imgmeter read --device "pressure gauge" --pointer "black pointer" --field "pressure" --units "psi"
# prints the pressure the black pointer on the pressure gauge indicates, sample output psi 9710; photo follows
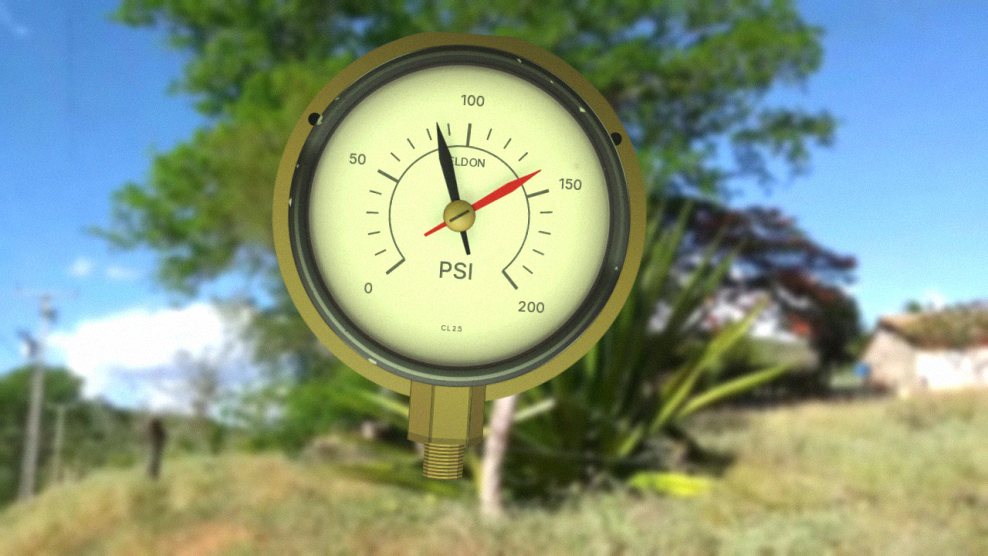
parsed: psi 85
